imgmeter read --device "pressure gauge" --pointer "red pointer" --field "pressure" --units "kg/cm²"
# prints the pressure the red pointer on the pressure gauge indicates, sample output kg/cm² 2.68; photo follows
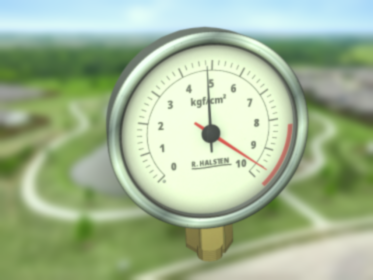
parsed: kg/cm² 9.6
